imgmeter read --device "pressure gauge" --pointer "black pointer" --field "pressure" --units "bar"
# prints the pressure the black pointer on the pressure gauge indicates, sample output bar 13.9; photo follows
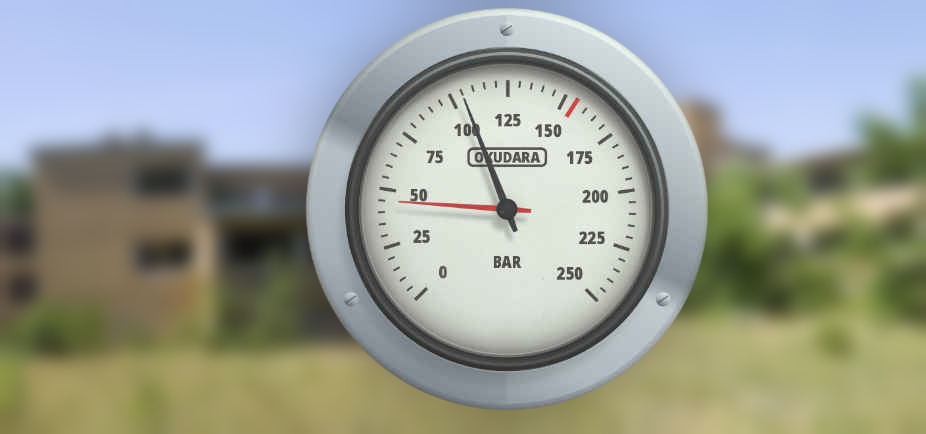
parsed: bar 105
